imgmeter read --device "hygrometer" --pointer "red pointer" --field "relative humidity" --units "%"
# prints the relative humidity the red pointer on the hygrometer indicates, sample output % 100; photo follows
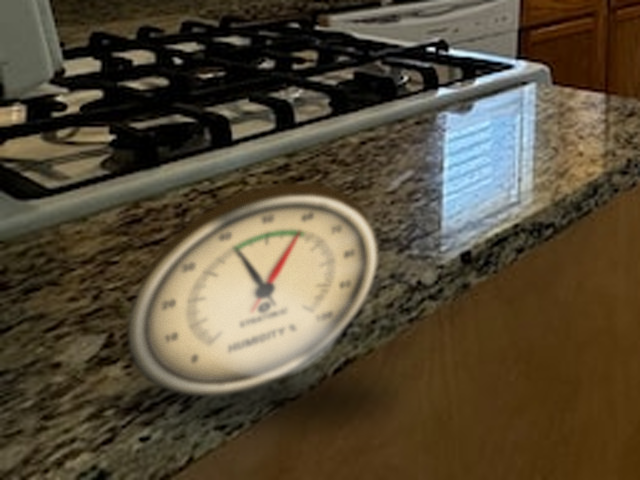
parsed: % 60
